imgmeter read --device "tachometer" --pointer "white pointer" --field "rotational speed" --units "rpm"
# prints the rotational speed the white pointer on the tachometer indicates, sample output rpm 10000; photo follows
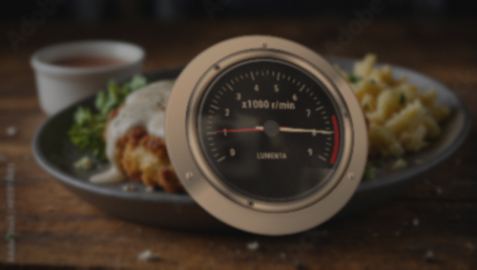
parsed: rpm 8000
